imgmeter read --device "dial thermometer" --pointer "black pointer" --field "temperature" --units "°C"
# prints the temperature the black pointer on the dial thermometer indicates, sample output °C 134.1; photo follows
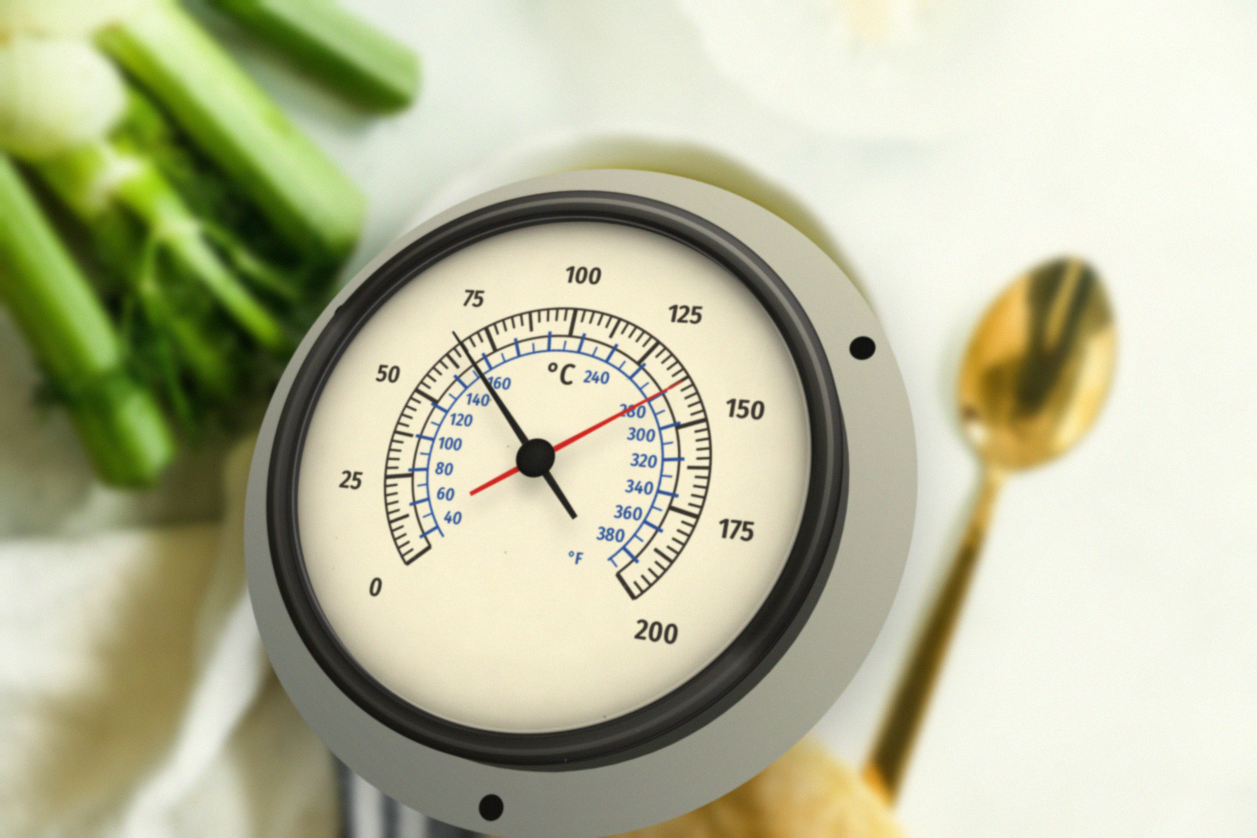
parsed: °C 67.5
